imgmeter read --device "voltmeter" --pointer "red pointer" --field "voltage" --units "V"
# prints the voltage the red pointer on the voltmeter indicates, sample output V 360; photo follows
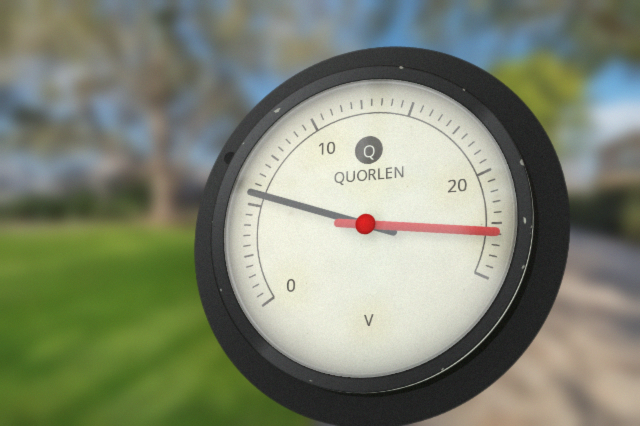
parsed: V 23
